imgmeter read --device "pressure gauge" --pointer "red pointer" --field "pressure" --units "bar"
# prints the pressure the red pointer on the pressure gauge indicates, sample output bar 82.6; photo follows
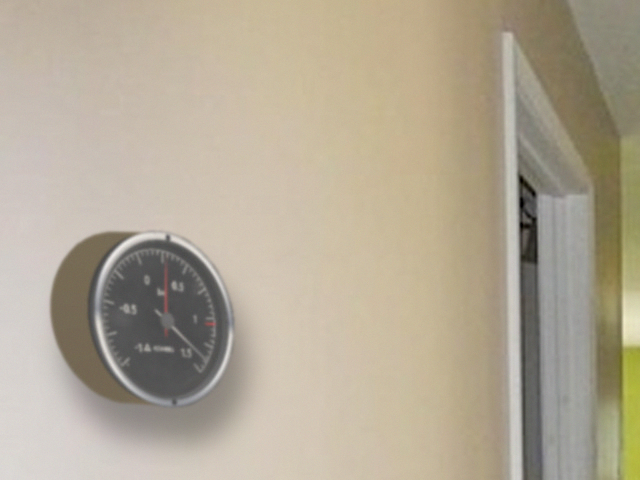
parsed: bar 0.25
